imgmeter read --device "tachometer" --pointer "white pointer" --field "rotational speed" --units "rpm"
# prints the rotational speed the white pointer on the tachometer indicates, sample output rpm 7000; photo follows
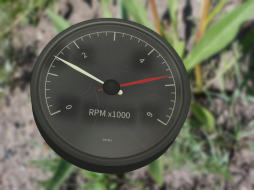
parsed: rpm 1400
